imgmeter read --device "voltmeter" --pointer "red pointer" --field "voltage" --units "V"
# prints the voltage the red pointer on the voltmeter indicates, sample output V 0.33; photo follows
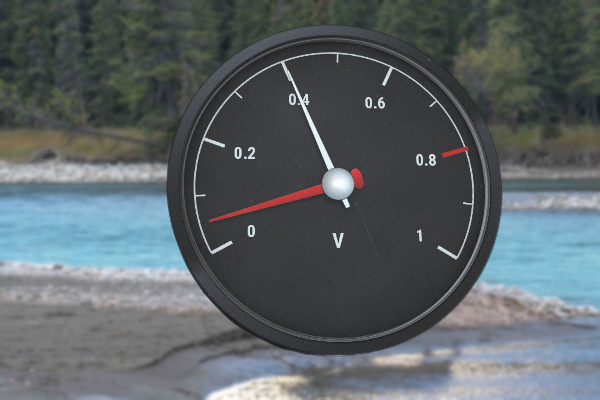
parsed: V 0.05
